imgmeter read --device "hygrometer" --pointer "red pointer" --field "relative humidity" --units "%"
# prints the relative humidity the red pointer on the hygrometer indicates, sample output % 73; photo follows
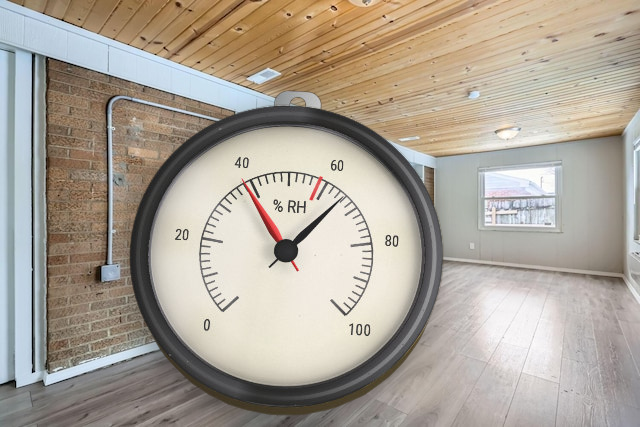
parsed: % 38
